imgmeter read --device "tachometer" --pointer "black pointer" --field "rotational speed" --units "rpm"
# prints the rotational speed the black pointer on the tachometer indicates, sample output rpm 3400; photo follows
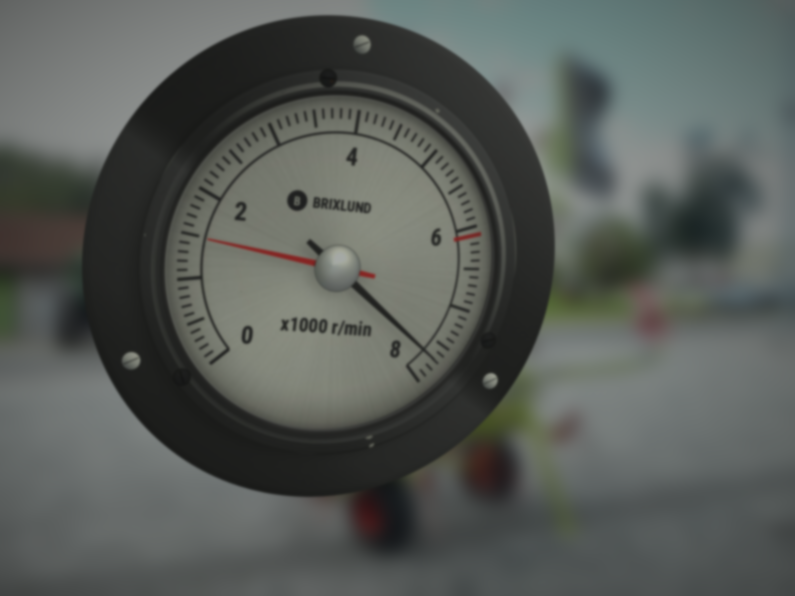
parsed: rpm 7700
